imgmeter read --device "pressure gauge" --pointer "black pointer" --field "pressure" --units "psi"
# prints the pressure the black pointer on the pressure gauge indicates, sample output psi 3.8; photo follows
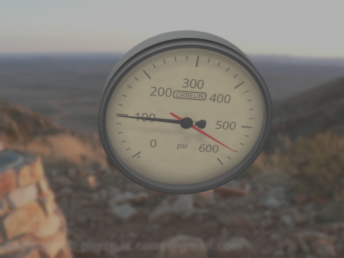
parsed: psi 100
